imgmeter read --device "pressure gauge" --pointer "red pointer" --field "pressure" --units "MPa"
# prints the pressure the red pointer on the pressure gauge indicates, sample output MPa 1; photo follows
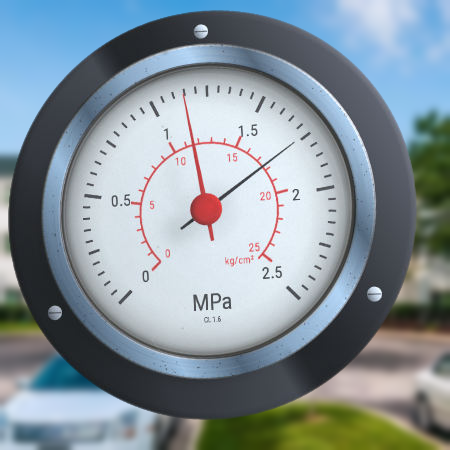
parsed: MPa 1.15
